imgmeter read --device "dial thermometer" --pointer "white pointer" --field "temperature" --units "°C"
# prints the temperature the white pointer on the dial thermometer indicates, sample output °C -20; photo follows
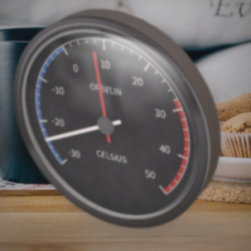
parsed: °C -24
